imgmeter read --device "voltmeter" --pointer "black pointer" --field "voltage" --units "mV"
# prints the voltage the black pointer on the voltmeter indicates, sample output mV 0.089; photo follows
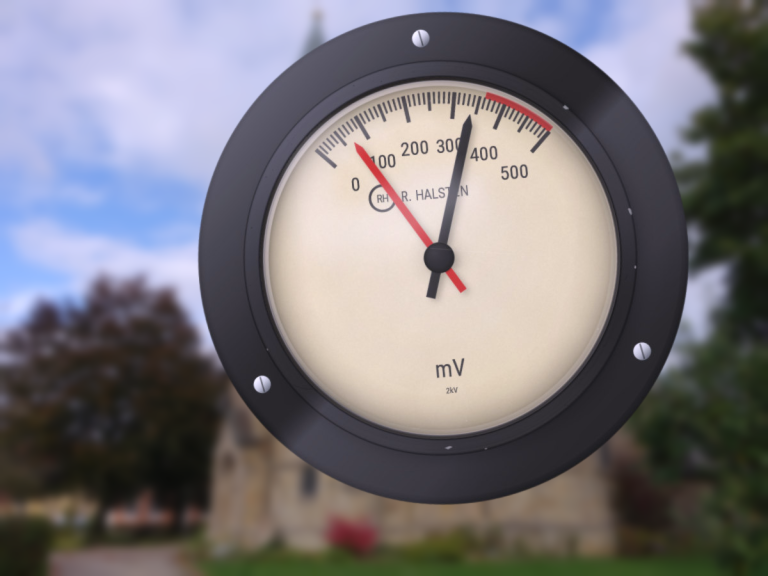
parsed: mV 340
